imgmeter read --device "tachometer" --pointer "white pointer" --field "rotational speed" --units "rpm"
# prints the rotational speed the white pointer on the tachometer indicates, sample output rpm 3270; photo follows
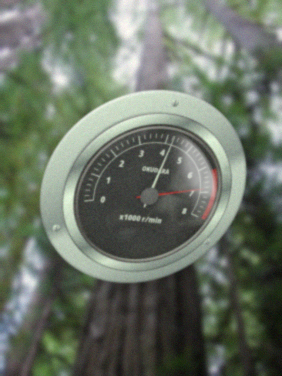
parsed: rpm 4200
